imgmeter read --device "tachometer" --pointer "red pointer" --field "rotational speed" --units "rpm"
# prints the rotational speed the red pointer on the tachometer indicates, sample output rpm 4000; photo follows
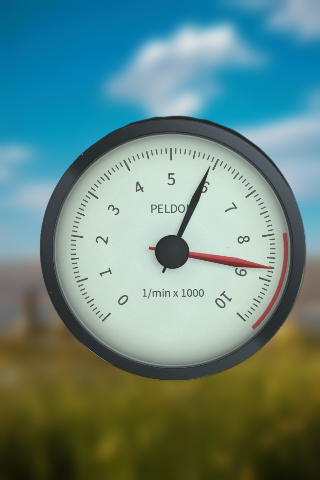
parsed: rpm 8700
